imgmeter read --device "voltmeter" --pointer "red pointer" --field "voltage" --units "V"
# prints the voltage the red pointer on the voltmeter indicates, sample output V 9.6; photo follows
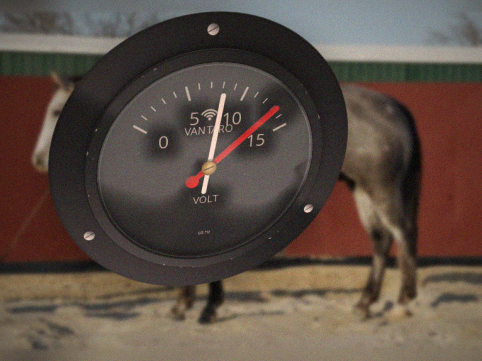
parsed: V 13
